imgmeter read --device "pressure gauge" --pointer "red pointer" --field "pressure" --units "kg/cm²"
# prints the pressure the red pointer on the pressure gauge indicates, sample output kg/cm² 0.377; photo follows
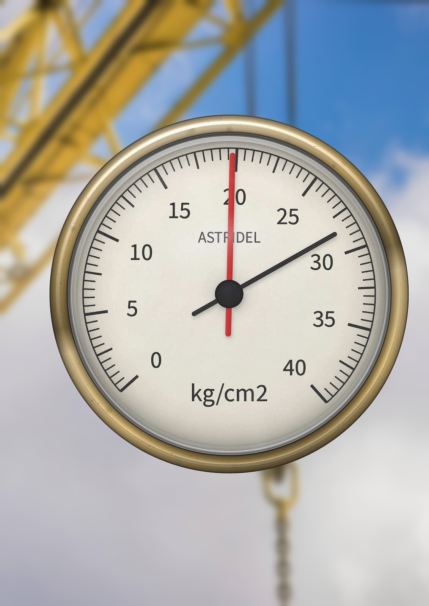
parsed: kg/cm² 19.75
